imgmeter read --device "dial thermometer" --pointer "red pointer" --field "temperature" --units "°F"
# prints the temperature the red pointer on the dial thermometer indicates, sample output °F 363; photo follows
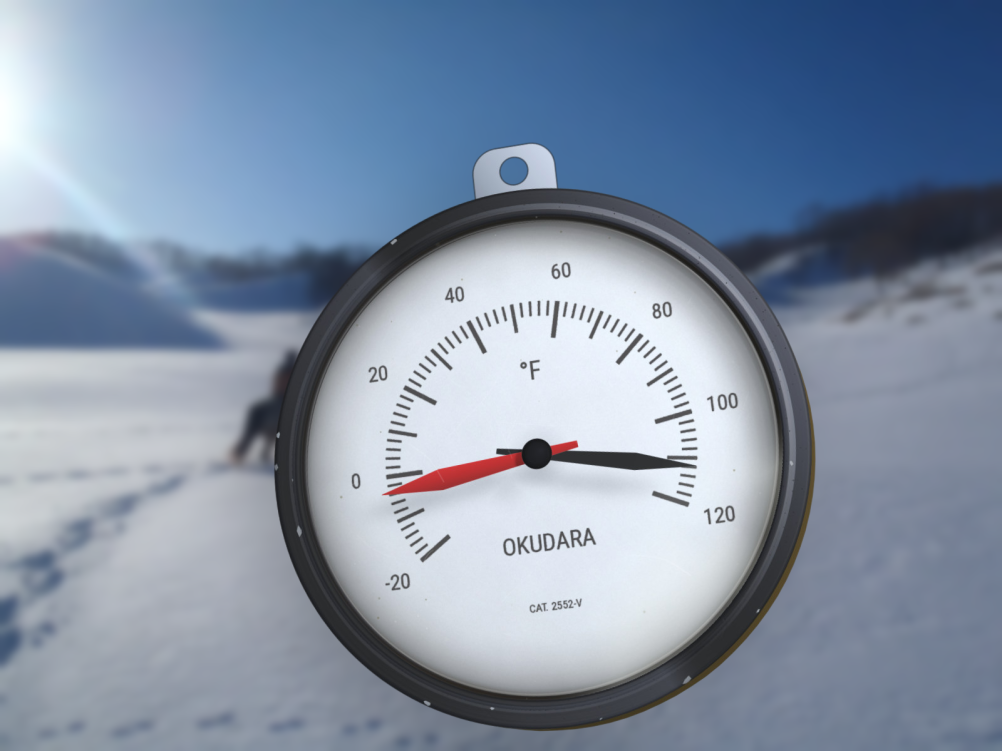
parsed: °F -4
